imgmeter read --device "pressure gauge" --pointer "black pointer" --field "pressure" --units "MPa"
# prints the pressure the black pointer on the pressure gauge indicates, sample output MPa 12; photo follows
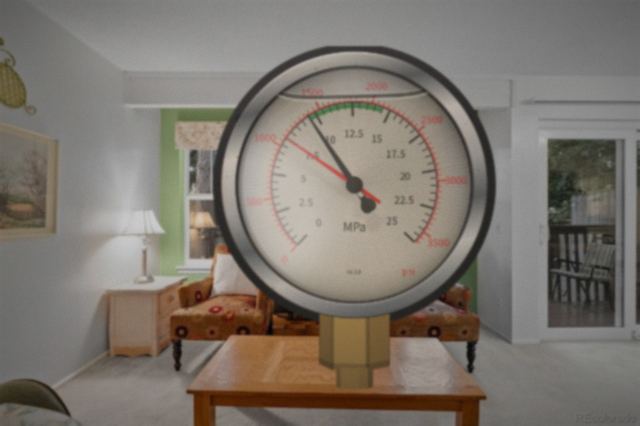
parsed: MPa 9.5
